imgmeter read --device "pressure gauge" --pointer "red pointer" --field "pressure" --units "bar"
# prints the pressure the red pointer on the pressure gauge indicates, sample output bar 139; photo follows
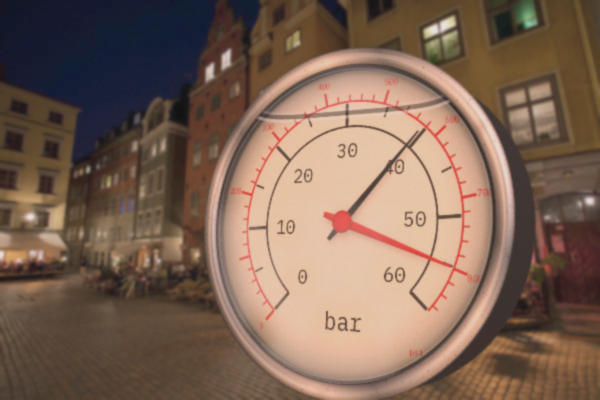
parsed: bar 55
